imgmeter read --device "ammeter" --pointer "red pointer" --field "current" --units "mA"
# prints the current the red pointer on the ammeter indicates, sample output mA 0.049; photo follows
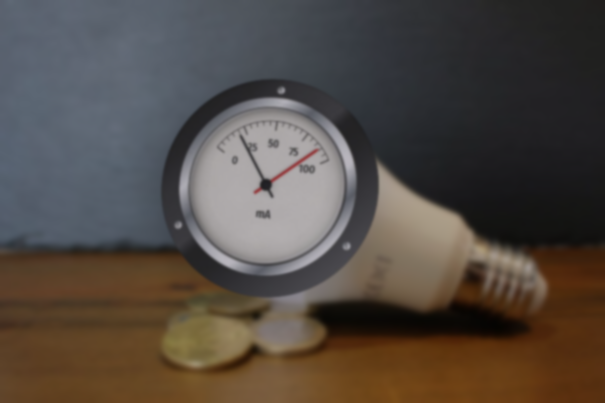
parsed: mA 90
